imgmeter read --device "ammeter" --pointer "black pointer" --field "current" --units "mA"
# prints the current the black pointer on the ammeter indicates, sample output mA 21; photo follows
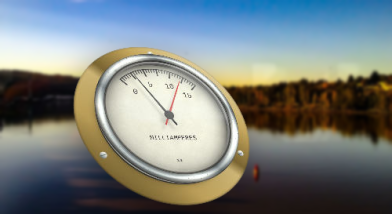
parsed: mA 2.5
